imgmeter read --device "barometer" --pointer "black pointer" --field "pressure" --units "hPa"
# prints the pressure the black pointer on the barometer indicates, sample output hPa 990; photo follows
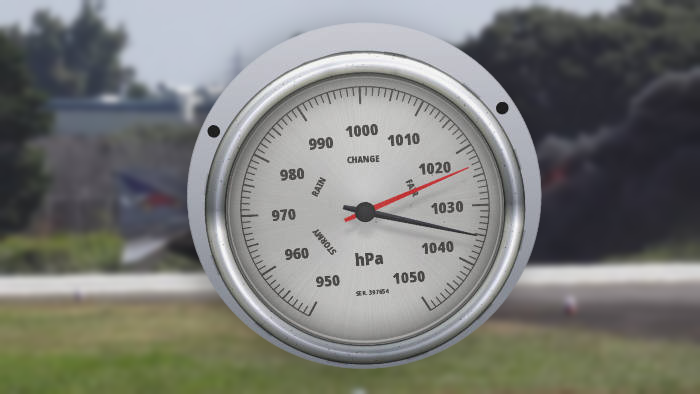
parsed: hPa 1035
